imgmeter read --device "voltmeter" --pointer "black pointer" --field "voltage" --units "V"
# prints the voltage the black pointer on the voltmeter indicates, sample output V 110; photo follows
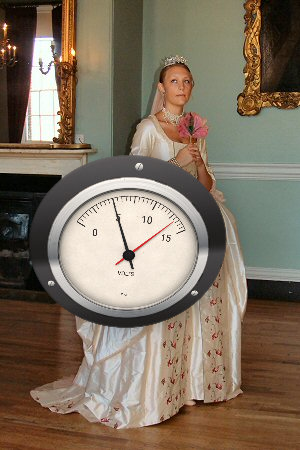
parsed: V 5
